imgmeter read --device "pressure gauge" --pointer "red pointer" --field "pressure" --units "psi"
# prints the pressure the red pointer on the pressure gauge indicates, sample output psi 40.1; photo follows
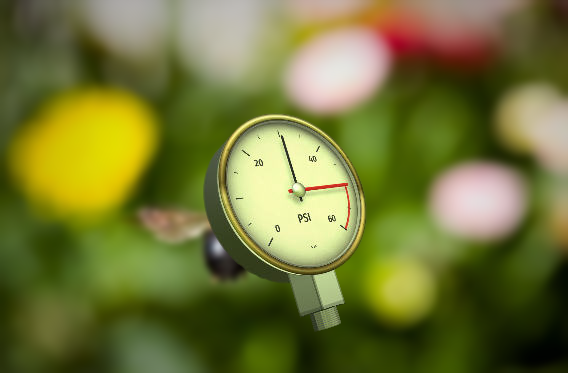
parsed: psi 50
